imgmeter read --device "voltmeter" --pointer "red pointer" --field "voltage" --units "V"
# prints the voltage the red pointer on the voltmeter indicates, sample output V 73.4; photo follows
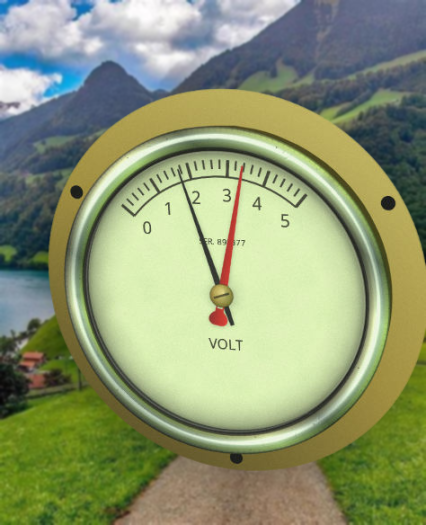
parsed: V 3.4
